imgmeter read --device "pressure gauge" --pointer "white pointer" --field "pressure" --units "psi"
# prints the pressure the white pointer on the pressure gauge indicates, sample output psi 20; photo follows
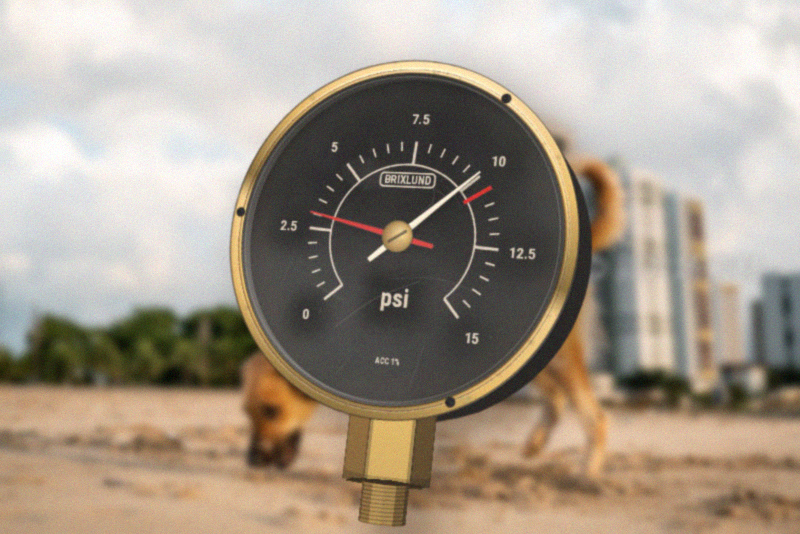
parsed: psi 10
